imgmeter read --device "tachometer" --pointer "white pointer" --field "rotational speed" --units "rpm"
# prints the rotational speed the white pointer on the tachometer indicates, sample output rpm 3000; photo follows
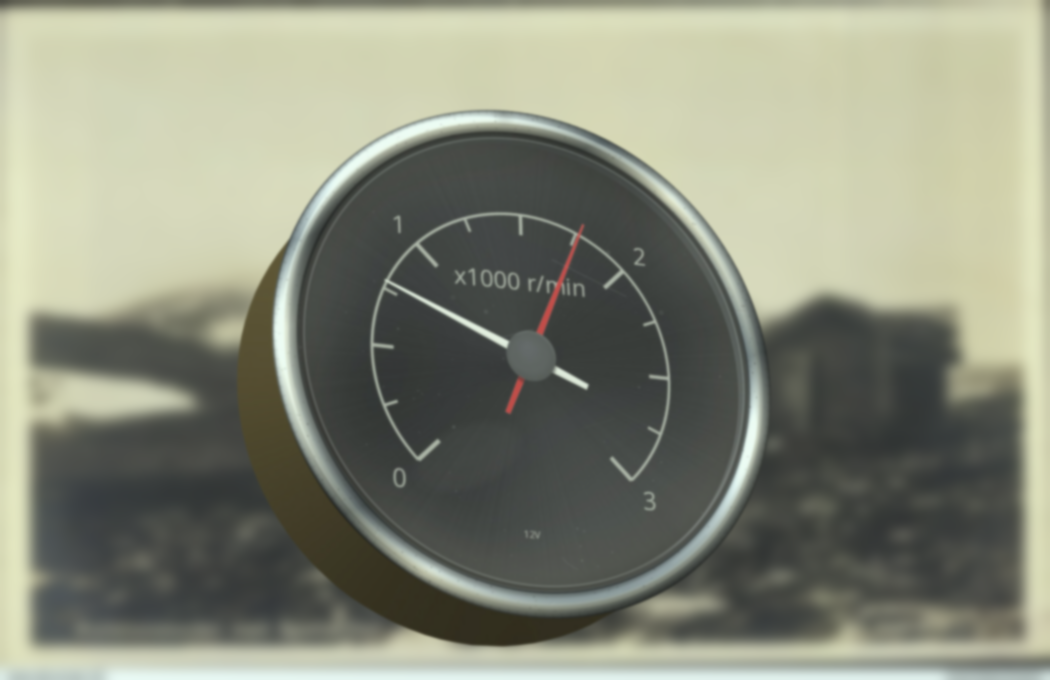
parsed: rpm 750
